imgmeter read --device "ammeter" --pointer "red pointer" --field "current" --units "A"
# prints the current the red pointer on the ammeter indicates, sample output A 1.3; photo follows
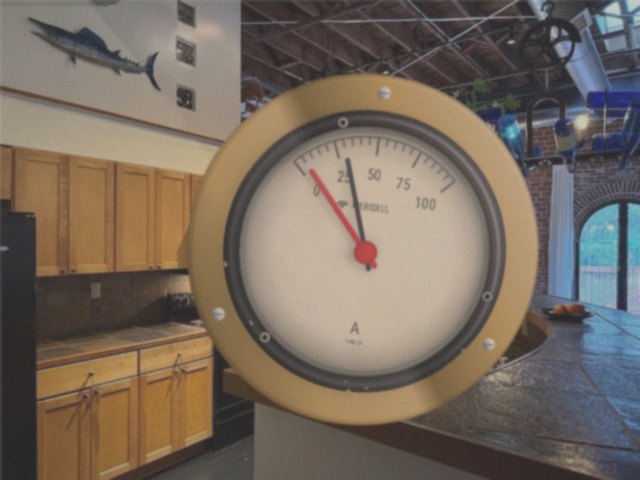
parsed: A 5
